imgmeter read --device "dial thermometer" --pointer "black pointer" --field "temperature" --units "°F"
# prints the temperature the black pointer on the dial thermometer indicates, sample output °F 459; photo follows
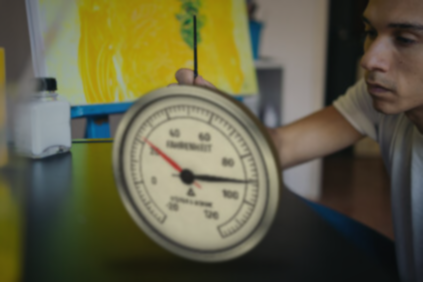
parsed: °F 90
